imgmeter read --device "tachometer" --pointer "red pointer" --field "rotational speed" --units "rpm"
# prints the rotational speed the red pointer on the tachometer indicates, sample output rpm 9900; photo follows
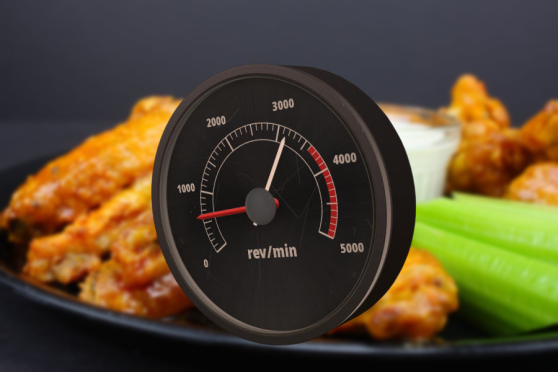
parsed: rpm 600
